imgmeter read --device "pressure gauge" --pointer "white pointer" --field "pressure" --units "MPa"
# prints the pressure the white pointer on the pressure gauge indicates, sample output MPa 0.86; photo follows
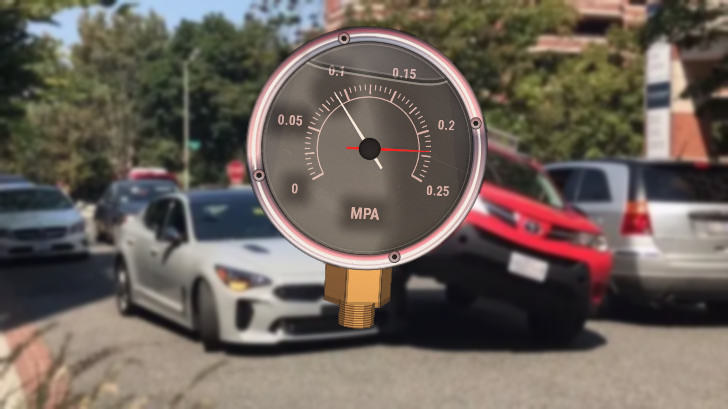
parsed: MPa 0.09
